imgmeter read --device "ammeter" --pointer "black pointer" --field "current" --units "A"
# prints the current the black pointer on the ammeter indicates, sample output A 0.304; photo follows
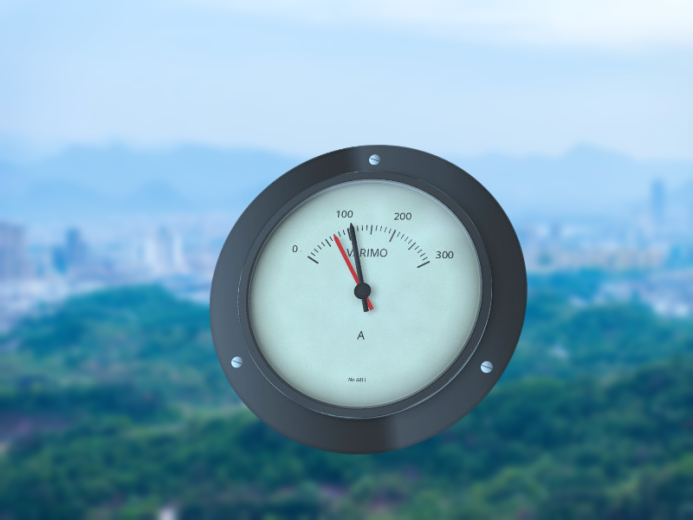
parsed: A 110
